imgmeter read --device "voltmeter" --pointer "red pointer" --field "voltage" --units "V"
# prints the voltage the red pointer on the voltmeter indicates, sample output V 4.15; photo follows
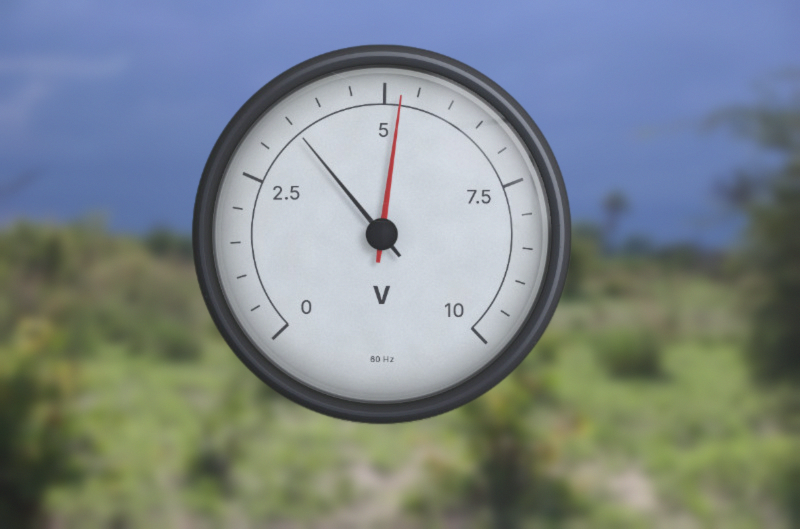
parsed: V 5.25
